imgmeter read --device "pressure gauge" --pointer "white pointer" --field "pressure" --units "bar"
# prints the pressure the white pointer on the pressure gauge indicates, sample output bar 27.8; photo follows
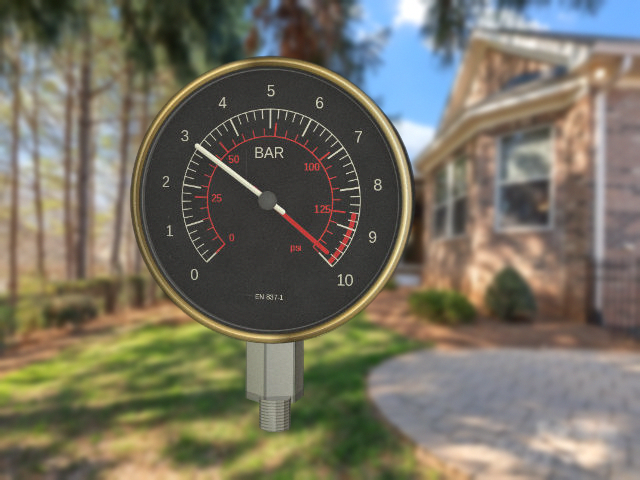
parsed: bar 3
